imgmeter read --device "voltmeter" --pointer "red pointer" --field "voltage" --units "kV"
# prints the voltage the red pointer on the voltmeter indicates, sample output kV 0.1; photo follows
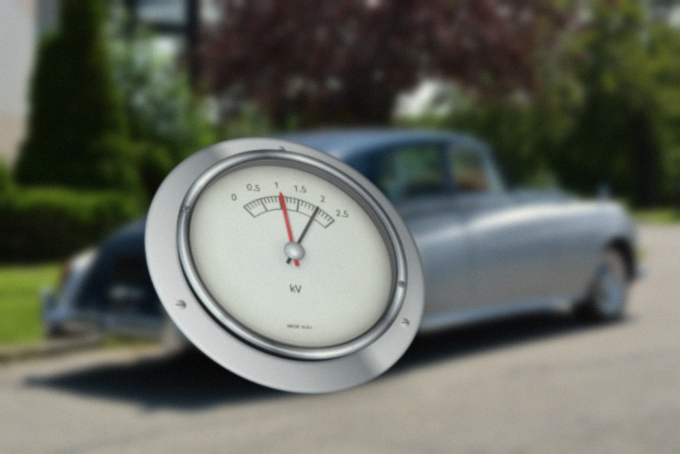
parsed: kV 1
